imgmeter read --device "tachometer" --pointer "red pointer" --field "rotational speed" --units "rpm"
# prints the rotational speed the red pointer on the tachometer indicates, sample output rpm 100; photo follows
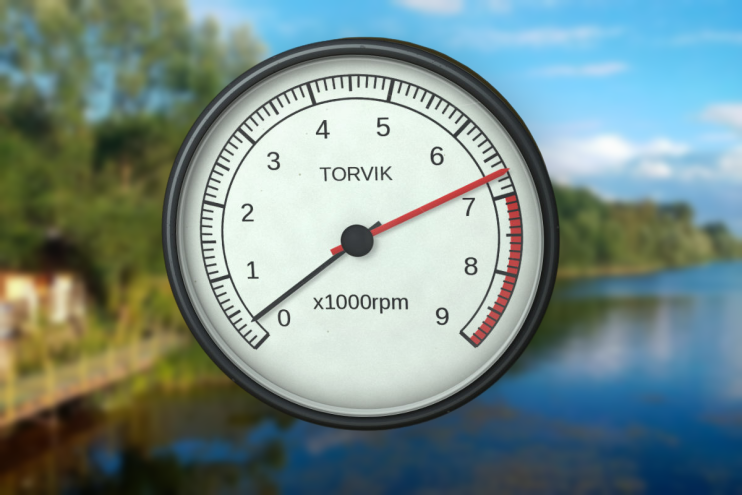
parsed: rpm 6700
